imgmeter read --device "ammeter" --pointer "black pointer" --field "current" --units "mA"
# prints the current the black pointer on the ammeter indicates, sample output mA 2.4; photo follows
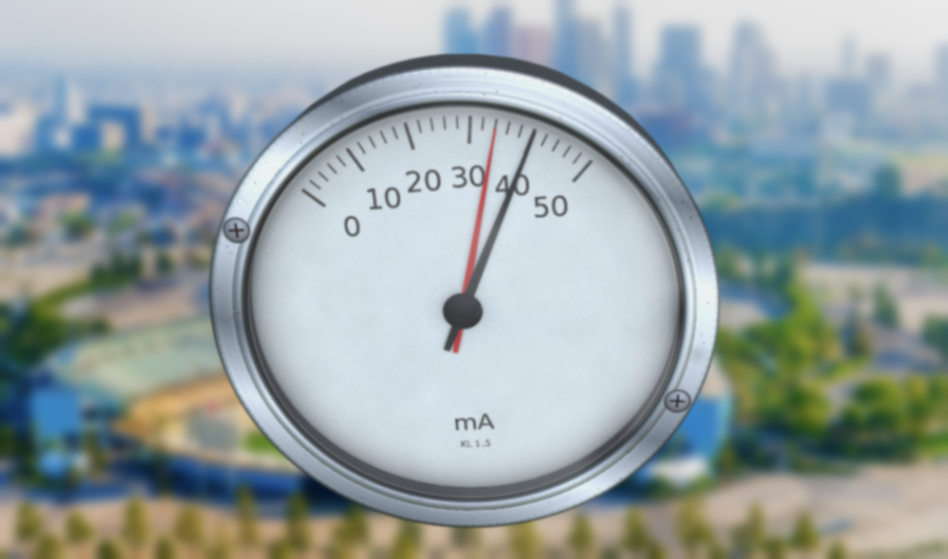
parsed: mA 40
